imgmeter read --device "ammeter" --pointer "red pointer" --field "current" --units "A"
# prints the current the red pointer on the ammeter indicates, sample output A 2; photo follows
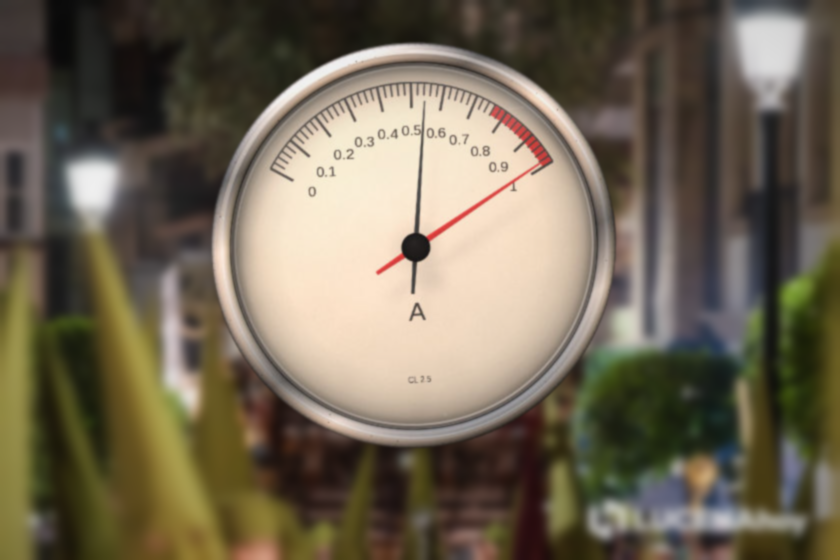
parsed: A 0.98
